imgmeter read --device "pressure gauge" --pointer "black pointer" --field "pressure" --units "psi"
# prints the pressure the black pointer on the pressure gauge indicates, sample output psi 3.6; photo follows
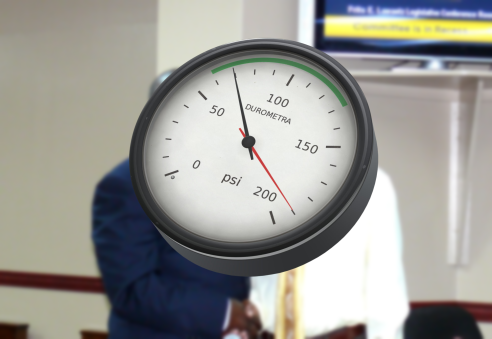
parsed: psi 70
